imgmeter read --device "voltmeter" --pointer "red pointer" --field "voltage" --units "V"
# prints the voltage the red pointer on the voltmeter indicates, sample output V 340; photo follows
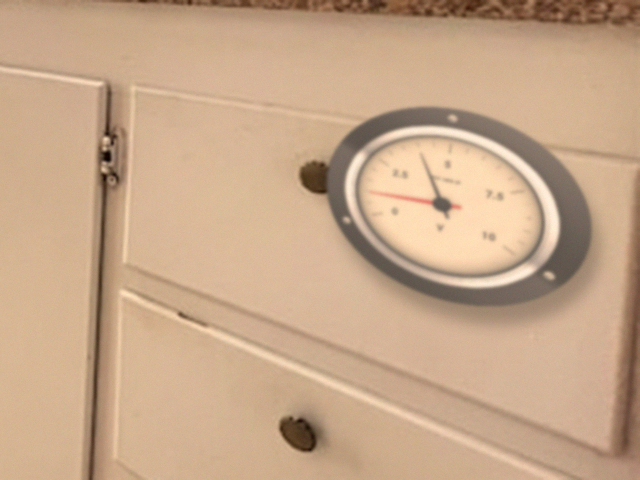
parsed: V 1
